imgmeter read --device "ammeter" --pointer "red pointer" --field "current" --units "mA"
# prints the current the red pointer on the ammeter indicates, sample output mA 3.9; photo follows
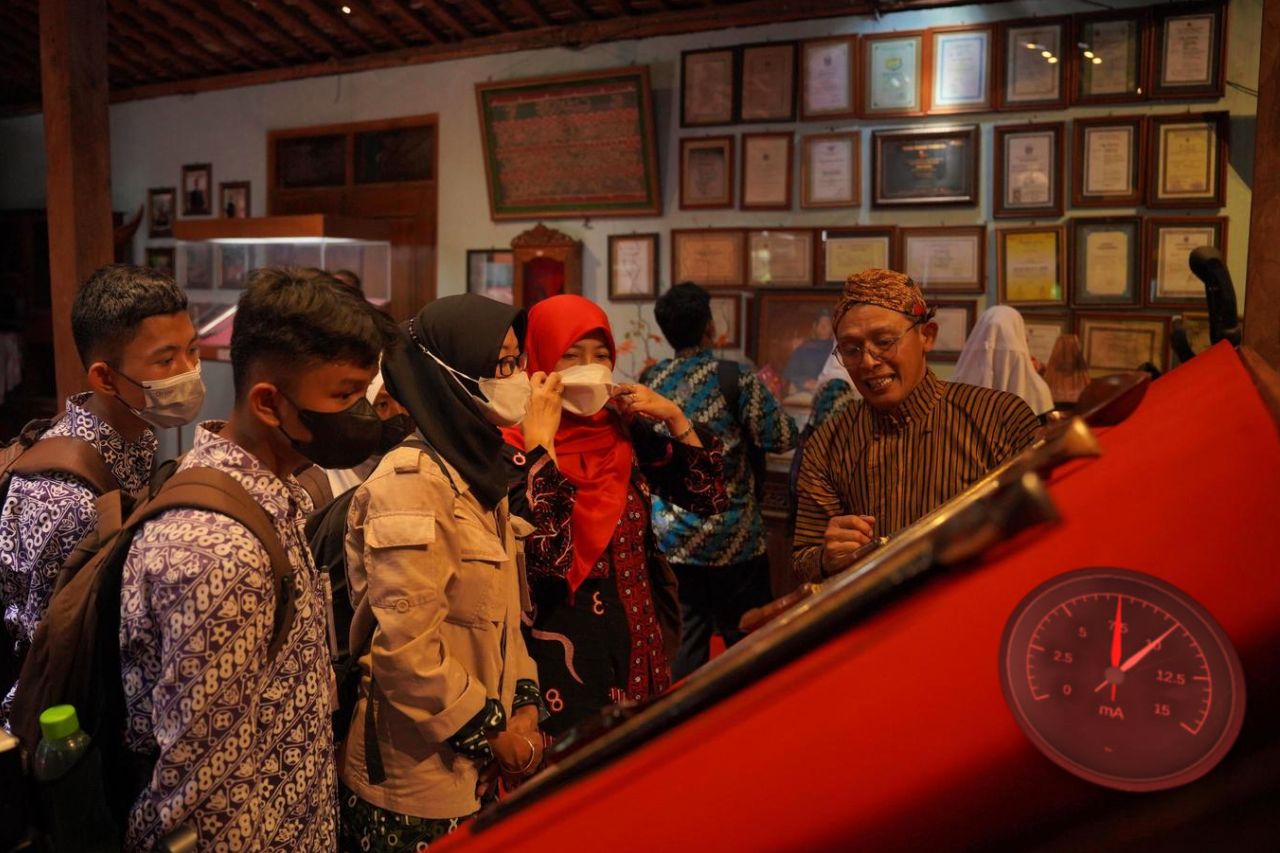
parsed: mA 7.5
